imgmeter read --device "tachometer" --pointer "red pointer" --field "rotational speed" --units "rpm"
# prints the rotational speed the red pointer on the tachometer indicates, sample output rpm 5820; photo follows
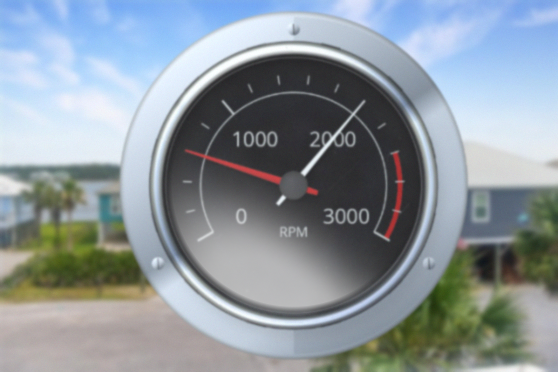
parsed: rpm 600
